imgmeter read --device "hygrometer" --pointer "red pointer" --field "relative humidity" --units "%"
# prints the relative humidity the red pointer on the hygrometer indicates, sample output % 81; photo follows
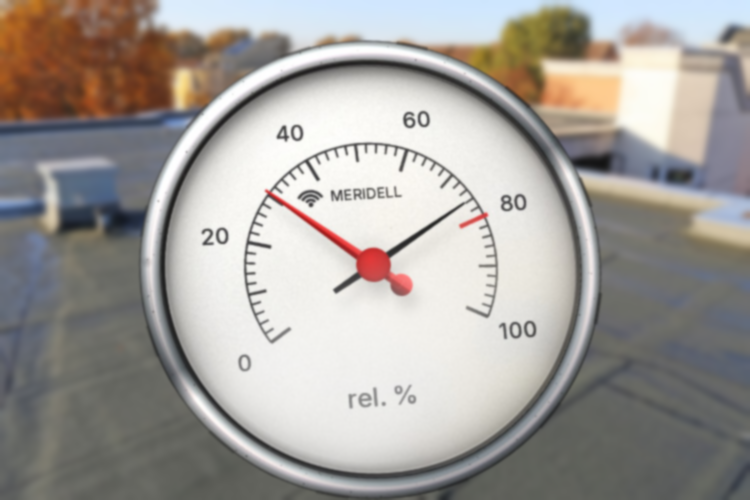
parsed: % 30
